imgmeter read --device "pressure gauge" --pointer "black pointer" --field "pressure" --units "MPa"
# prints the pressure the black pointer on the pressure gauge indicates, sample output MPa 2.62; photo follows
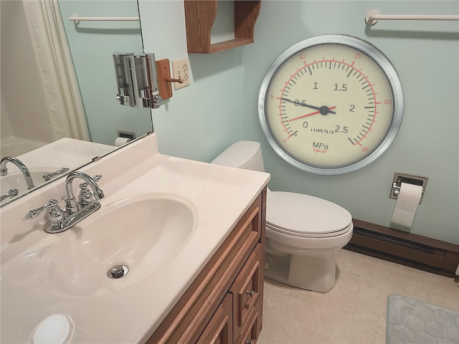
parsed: MPa 0.5
